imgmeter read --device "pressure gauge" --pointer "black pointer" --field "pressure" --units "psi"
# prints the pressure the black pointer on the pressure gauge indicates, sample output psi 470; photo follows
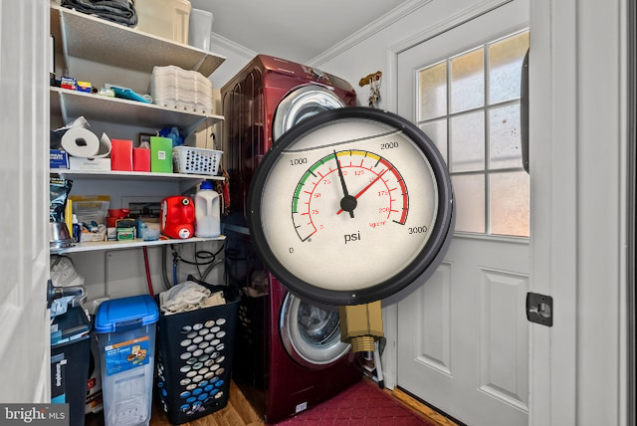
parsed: psi 1400
